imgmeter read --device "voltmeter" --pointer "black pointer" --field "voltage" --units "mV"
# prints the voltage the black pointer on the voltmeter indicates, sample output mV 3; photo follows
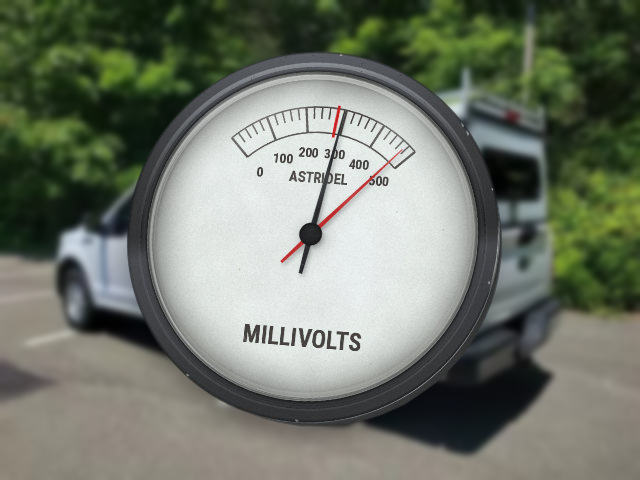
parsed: mV 300
